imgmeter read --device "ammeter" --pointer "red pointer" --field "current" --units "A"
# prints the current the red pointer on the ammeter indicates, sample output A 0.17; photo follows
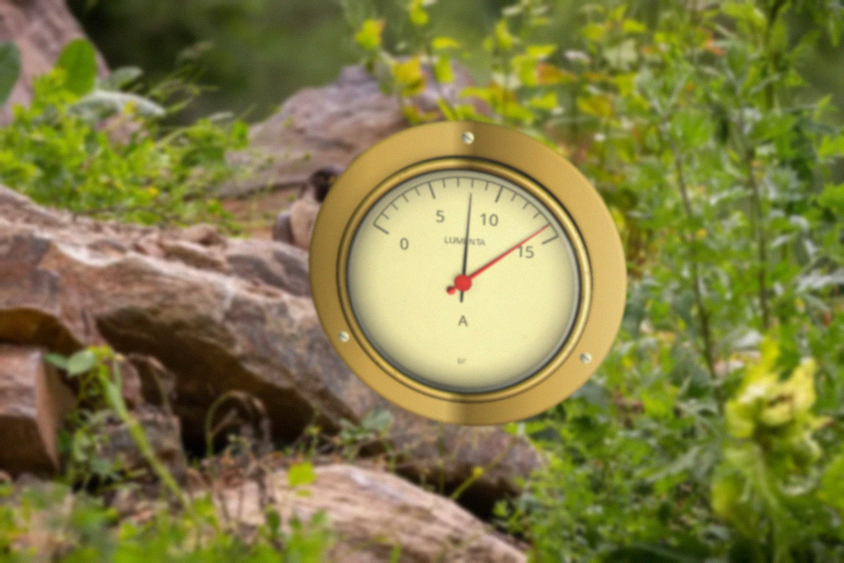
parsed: A 14
